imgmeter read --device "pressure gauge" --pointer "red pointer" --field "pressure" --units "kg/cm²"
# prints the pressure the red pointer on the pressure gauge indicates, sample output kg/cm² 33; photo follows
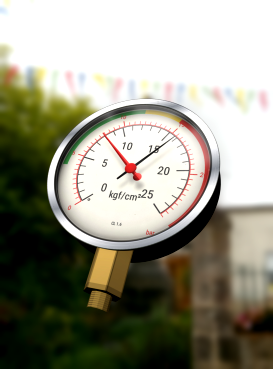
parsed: kg/cm² 8
